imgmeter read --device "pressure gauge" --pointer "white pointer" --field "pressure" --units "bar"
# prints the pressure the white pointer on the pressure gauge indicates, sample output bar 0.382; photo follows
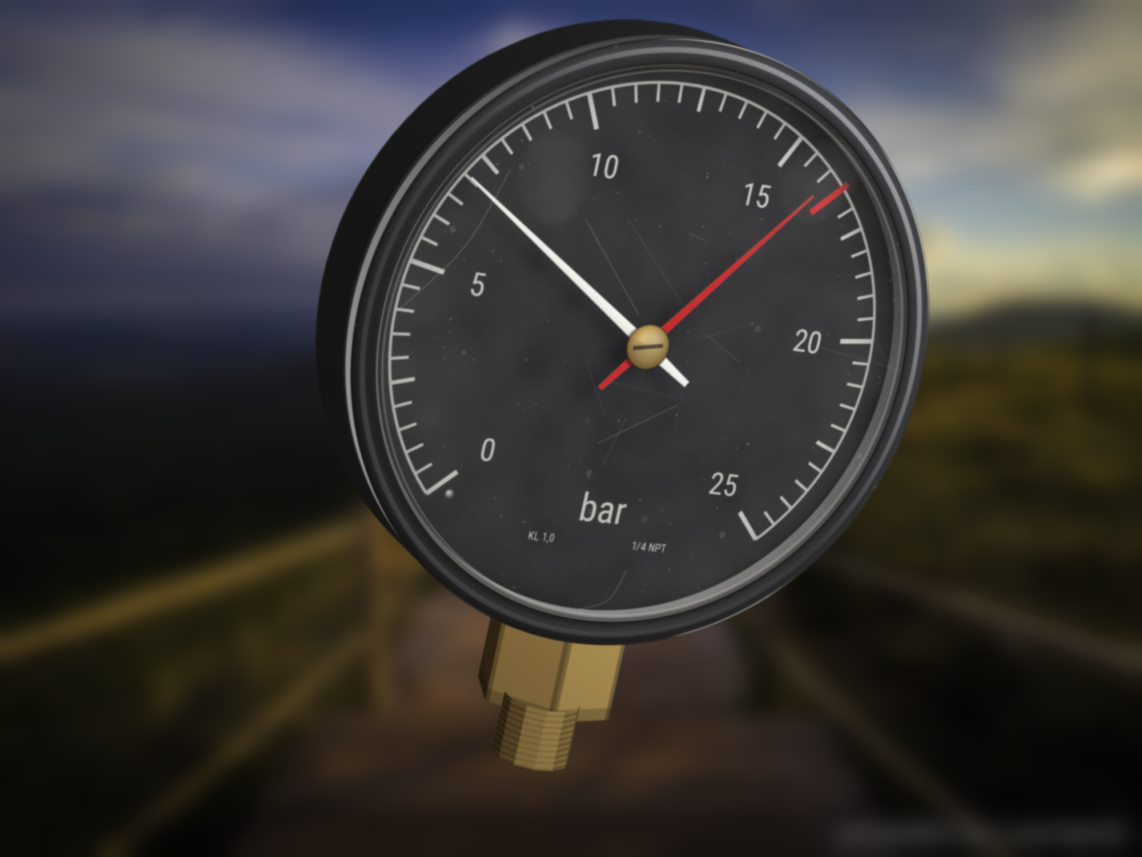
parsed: bar 7
